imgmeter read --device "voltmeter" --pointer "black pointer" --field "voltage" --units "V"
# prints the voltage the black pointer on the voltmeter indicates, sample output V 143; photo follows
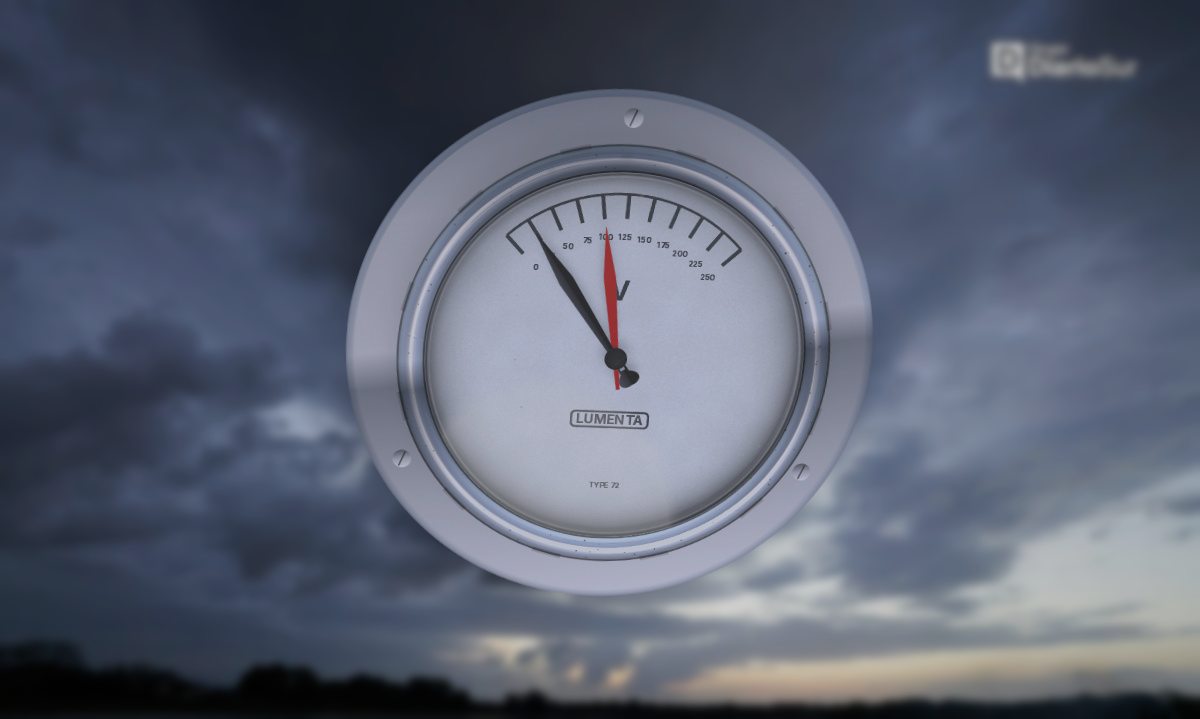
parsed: V 25
